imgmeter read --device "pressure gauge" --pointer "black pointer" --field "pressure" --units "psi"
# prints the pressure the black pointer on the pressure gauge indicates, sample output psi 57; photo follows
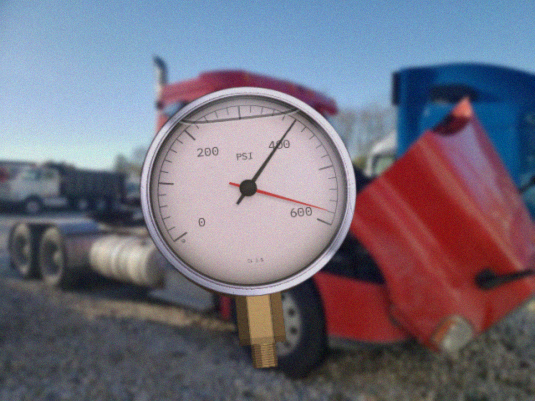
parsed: psi 400
